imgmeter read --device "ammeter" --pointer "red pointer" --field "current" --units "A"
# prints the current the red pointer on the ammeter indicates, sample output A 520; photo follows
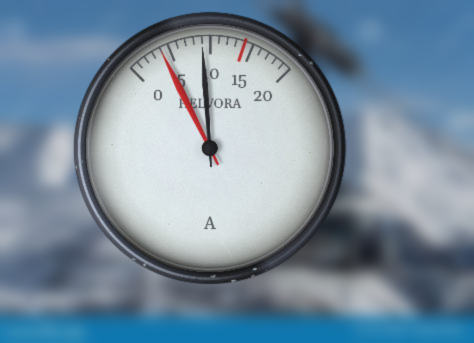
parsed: A 4
